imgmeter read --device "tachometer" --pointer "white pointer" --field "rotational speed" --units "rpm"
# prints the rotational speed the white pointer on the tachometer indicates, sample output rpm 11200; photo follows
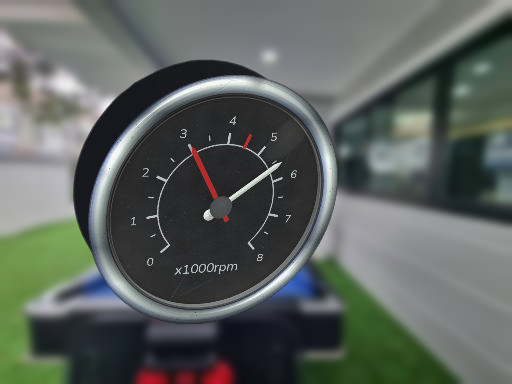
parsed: rpm 5500
